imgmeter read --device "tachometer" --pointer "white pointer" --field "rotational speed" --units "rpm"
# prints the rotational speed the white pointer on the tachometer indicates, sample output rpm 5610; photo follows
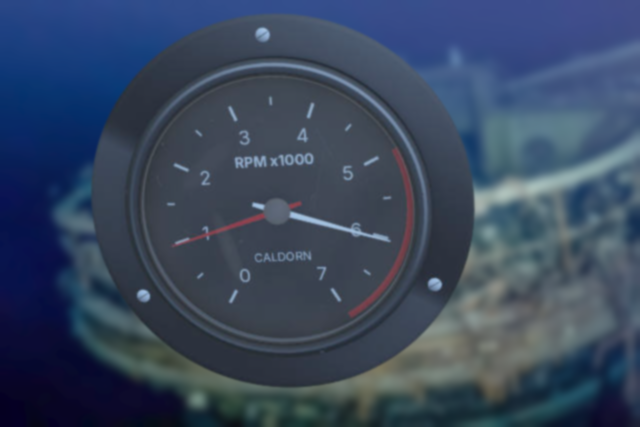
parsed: rpm 6000
